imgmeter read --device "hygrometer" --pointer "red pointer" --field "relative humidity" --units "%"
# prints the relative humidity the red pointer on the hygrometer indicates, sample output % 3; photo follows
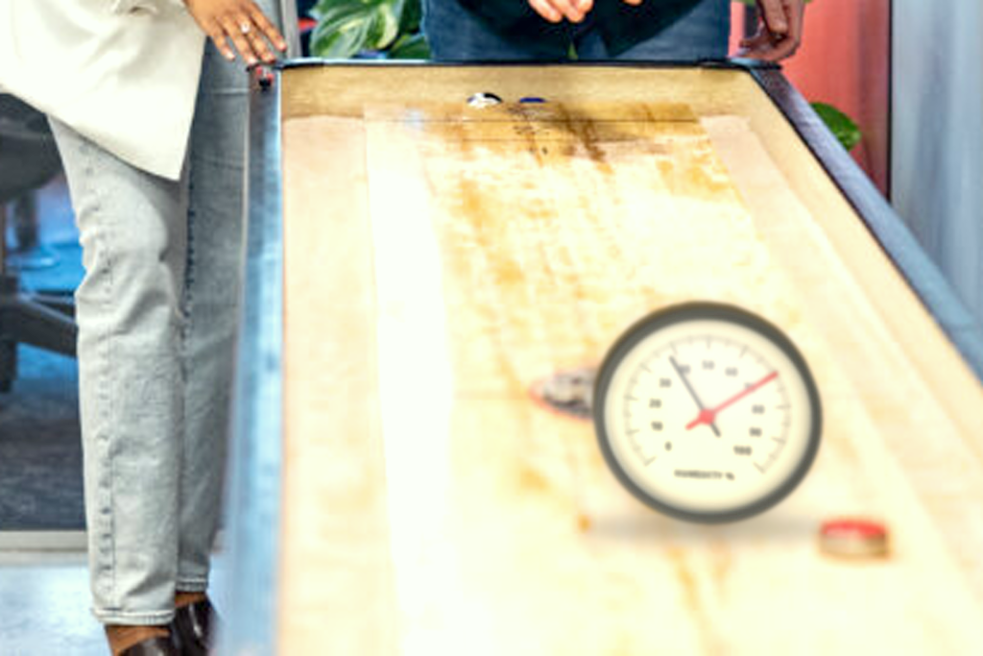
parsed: % 70
